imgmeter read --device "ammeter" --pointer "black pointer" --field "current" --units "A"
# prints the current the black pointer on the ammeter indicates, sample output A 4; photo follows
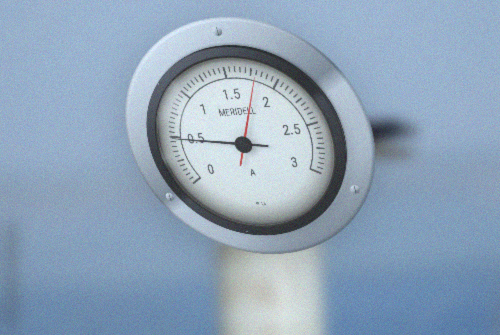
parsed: A 0.5
